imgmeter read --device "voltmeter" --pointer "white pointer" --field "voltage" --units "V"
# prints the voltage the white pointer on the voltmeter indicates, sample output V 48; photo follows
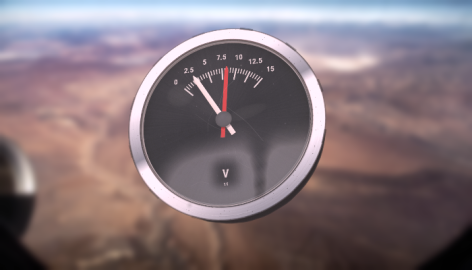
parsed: V 2.5
